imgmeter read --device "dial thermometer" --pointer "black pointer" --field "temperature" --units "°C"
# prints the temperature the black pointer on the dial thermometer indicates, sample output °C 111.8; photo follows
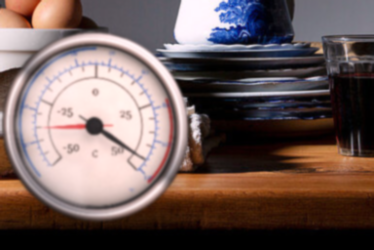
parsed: °C 45
